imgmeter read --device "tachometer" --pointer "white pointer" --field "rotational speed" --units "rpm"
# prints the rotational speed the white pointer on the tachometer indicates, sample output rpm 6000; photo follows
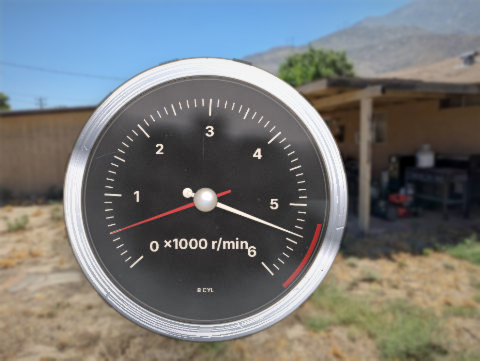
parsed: rpm 5400
